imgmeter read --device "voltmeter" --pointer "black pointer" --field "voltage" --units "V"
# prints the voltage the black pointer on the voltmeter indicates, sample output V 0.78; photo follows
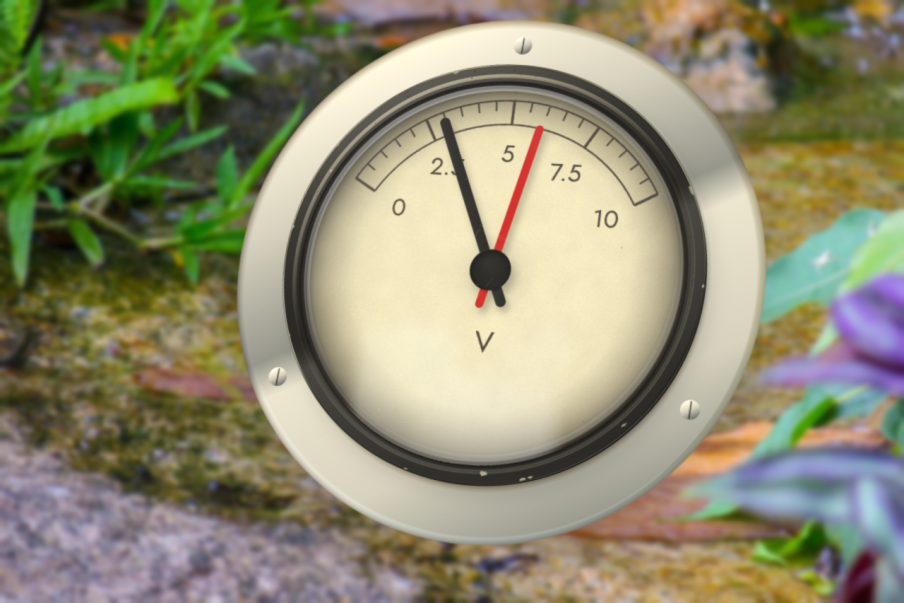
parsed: V 3
